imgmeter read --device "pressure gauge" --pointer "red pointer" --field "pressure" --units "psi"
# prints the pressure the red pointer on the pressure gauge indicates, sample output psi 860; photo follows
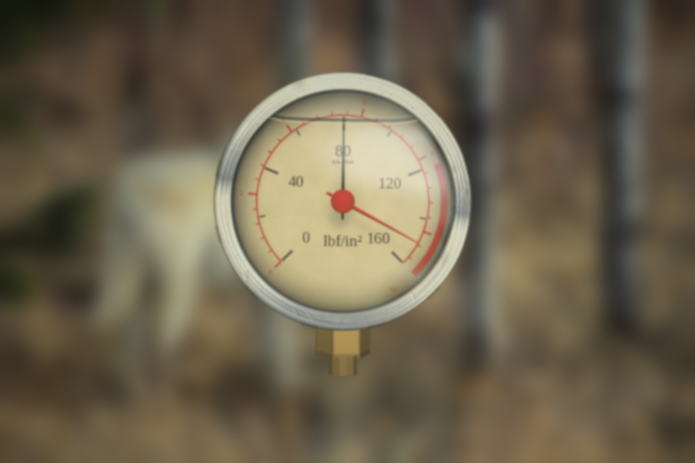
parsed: psi 150
